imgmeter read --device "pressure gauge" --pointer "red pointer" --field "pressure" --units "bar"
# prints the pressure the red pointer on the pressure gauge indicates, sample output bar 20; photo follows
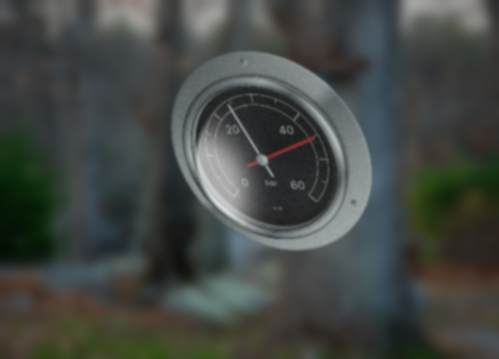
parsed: bar 45
